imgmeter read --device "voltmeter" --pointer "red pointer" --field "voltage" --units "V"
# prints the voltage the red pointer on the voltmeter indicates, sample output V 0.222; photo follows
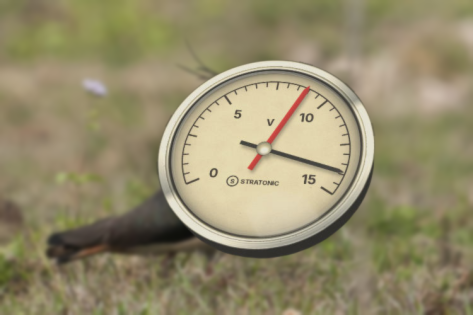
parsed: V 9
